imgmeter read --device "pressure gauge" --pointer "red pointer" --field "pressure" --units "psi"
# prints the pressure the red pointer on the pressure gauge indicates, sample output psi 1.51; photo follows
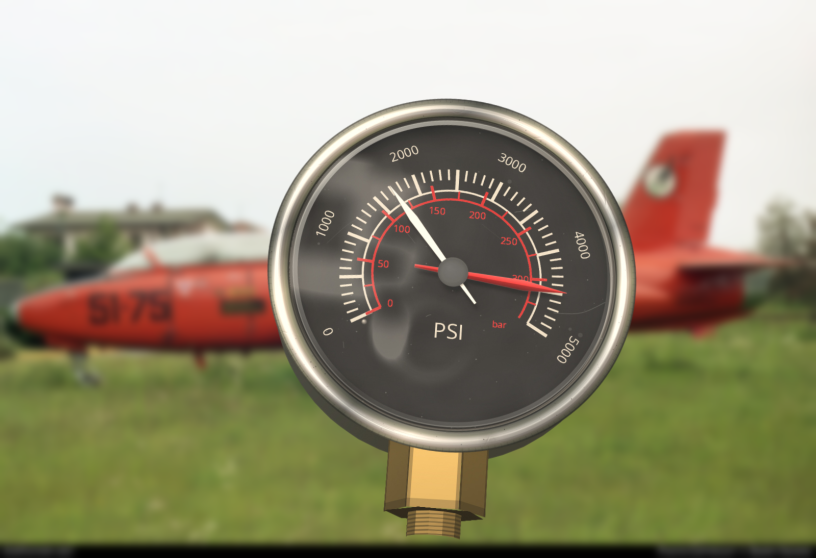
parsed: psi 4500
